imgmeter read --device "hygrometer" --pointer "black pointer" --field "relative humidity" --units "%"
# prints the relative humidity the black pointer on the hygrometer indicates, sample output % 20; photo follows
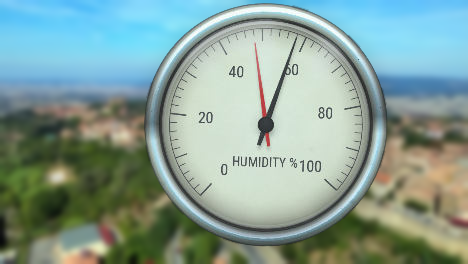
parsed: % 58
